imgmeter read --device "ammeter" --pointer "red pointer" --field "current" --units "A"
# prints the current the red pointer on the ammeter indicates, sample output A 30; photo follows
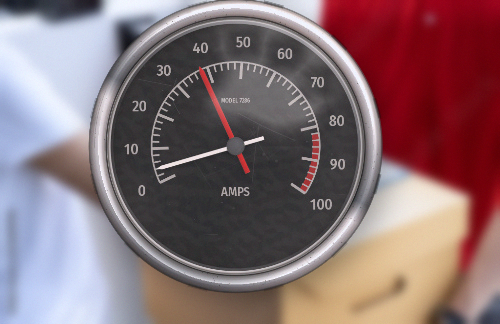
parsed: A 38
